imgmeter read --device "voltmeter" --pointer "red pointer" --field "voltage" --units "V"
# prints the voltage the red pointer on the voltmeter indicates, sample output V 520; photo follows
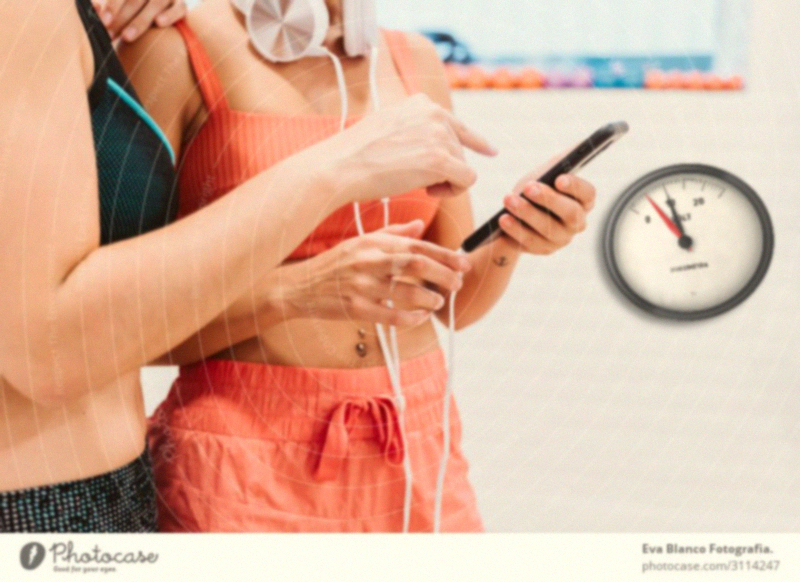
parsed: V 5
